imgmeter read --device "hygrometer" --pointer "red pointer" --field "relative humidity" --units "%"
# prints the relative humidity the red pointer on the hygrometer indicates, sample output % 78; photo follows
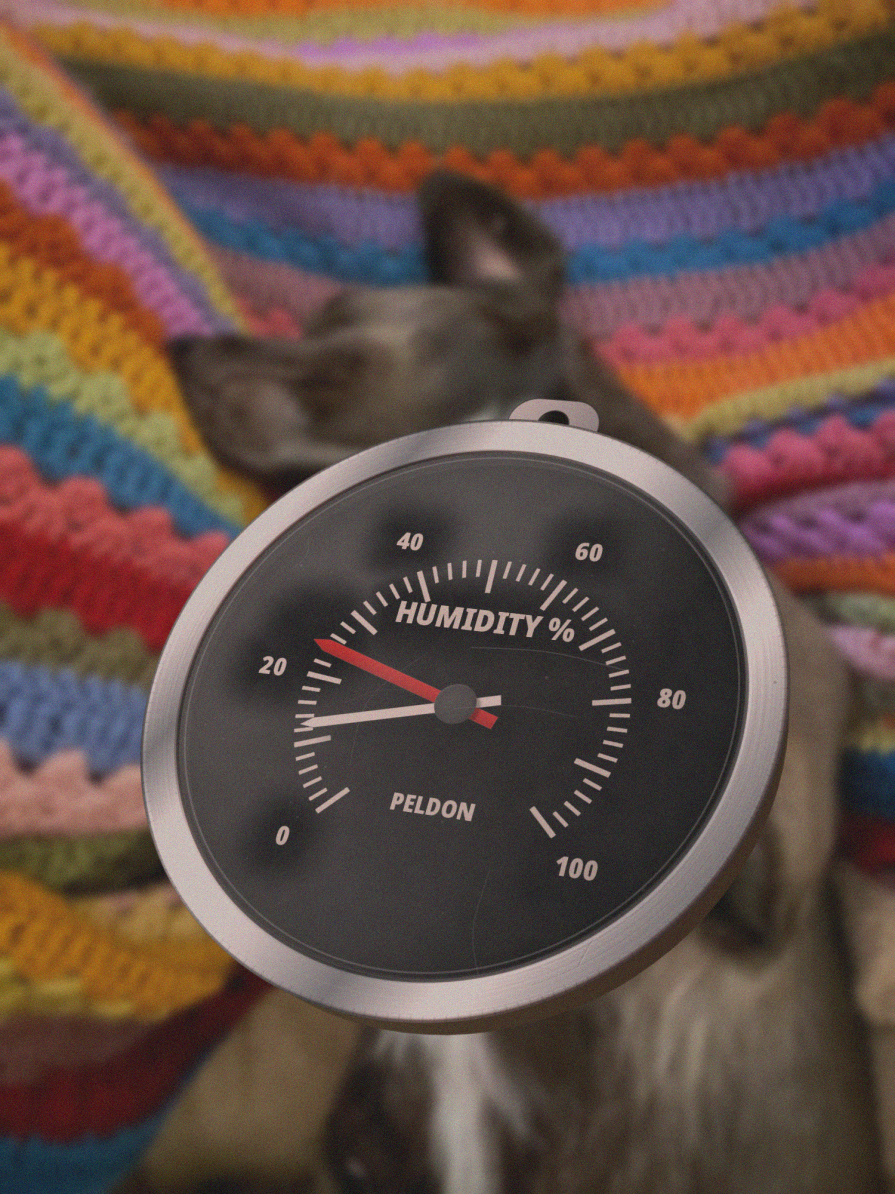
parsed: % 24
